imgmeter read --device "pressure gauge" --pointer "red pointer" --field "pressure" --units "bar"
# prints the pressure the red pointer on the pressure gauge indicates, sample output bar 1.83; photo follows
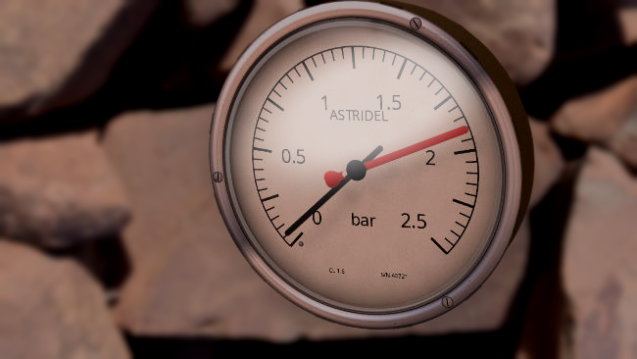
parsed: bar 1.9
